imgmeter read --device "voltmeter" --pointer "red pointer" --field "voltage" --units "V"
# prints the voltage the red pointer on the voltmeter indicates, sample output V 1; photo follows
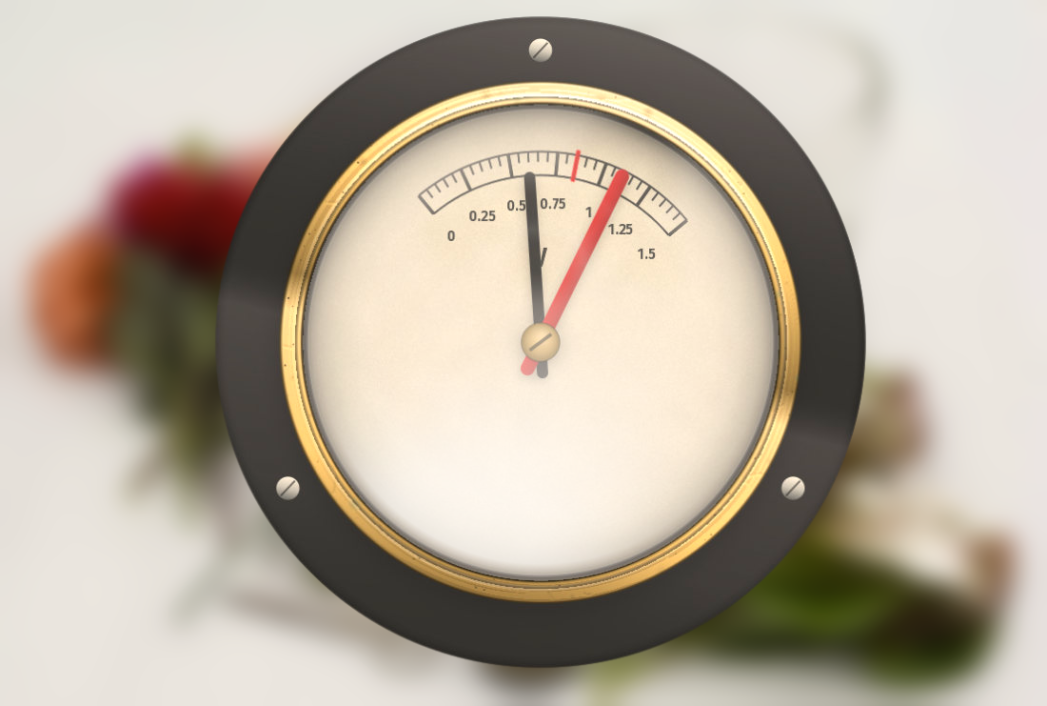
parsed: V 1.1
